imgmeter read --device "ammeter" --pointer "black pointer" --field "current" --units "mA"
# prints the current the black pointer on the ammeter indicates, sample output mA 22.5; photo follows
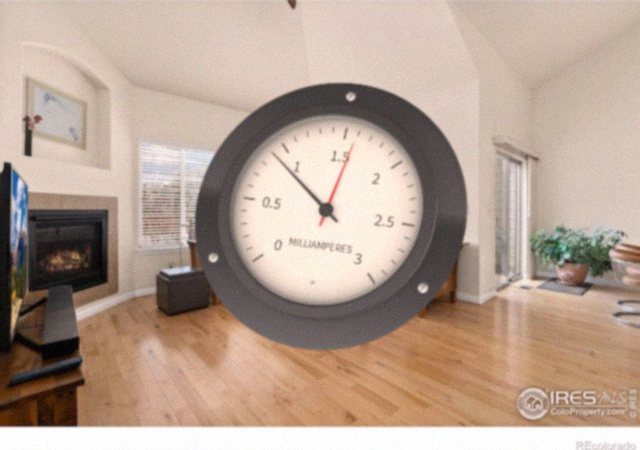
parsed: mA 0.9
